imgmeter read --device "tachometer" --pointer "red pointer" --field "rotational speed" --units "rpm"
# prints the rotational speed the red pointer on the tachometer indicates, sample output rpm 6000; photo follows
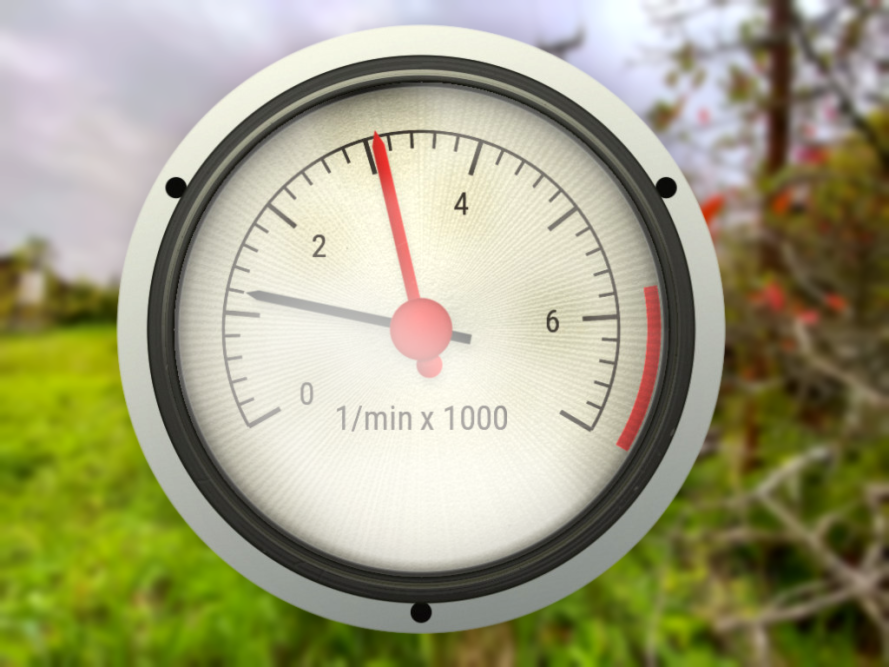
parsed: rpm 3100
